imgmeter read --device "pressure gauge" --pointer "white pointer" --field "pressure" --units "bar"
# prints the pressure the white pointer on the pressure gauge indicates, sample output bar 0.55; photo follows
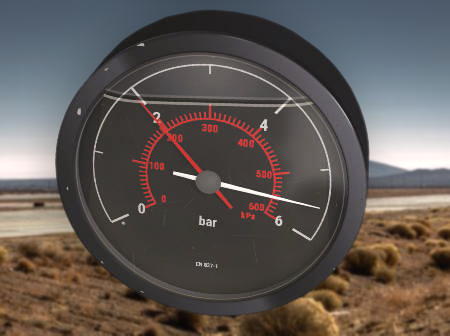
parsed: bar 5.5
